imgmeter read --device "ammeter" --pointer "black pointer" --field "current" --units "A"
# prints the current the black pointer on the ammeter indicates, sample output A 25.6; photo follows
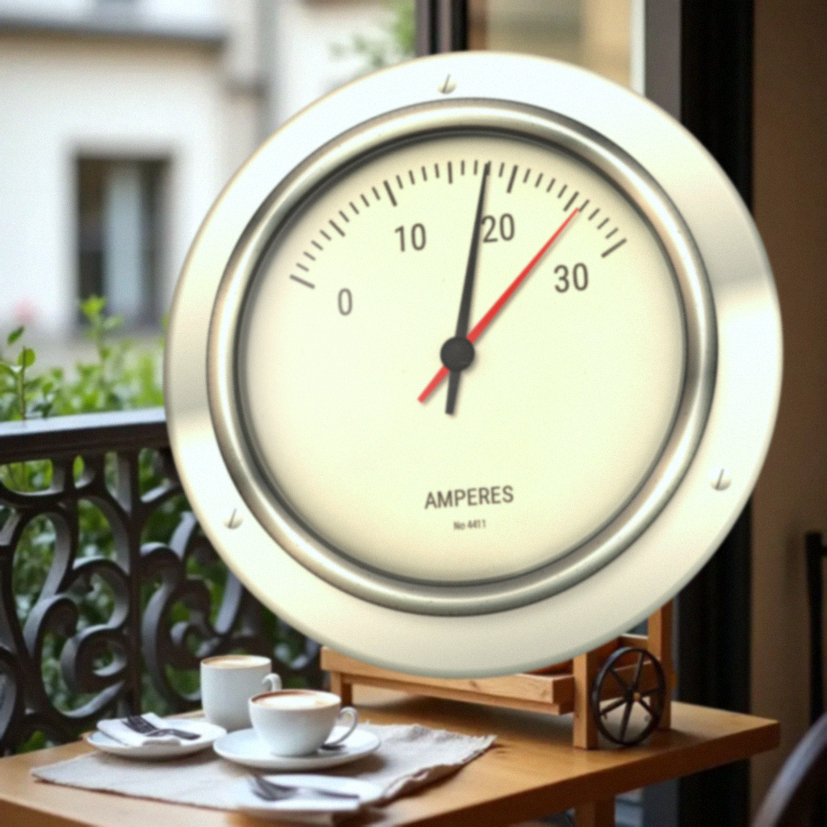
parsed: A 18
